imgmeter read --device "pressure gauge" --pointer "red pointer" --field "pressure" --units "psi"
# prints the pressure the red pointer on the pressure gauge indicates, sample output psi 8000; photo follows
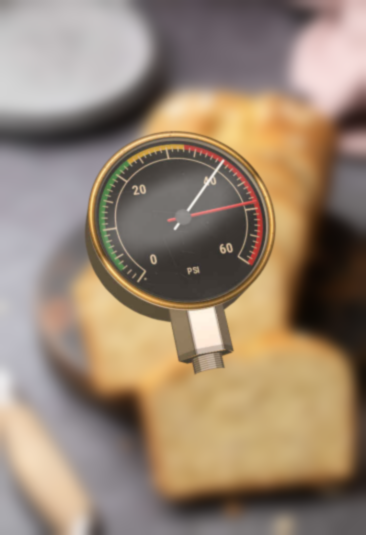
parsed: psi 49
